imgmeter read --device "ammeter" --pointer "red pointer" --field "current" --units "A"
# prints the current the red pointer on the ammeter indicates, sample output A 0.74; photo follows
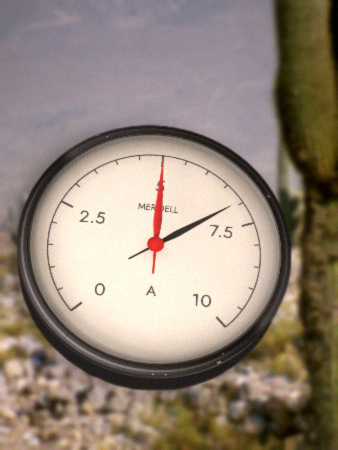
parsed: A 5
